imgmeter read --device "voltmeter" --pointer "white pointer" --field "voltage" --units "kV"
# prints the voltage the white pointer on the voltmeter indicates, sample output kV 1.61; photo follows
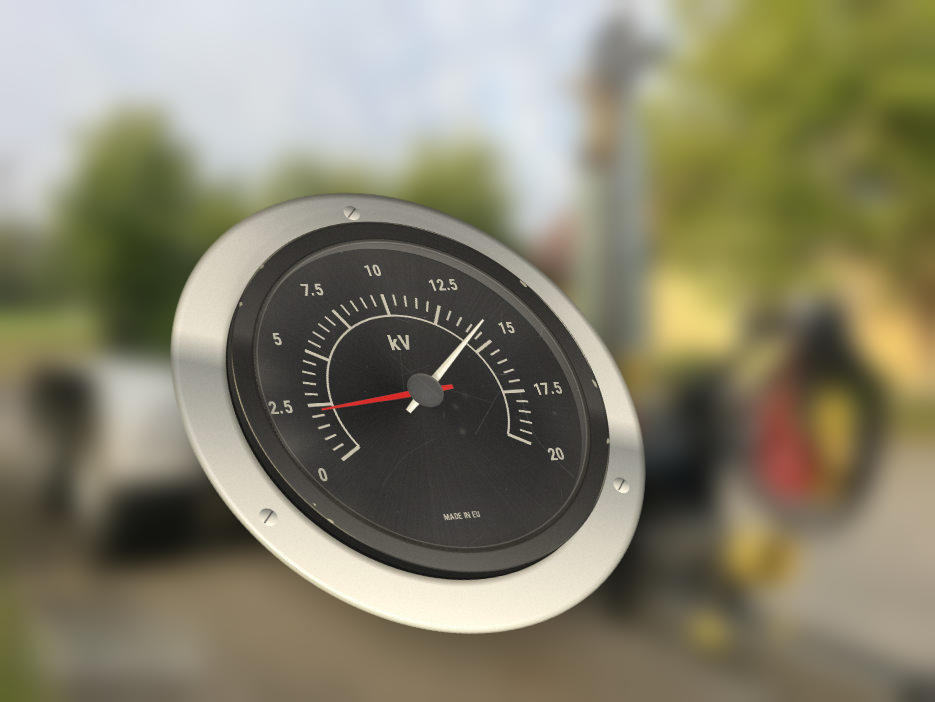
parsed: kV 14.25
